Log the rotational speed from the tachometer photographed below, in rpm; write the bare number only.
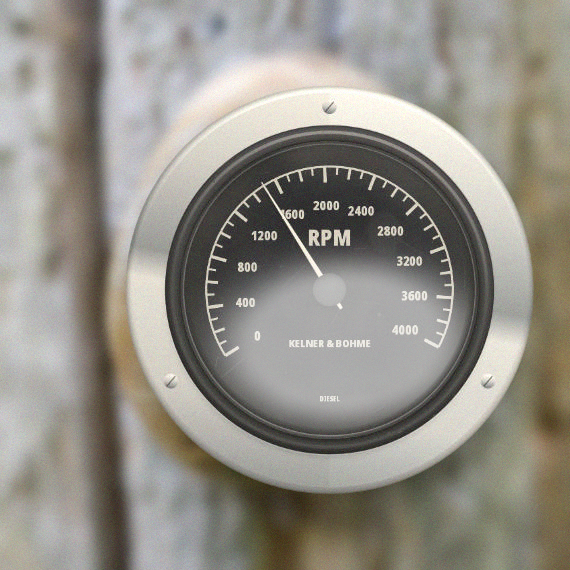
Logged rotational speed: 1500
